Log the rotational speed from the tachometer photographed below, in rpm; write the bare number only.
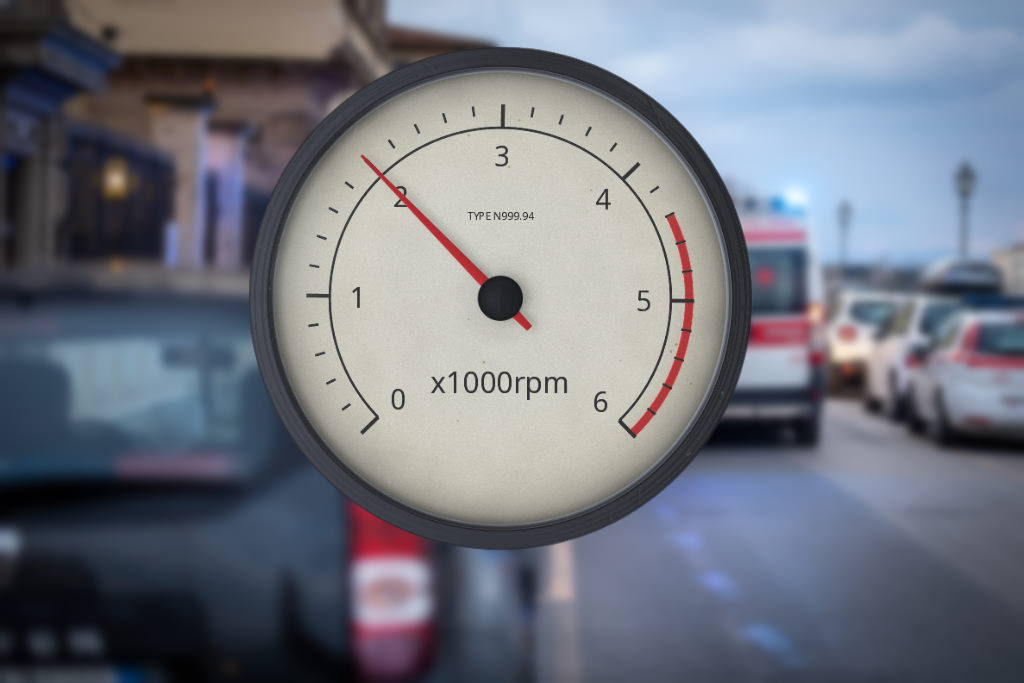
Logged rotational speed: 2000
